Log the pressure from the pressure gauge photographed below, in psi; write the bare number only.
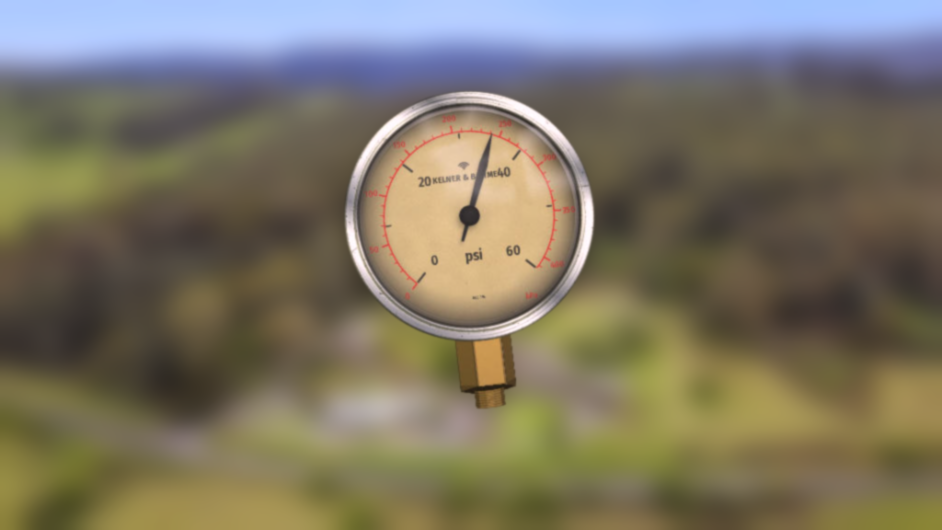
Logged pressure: 35
